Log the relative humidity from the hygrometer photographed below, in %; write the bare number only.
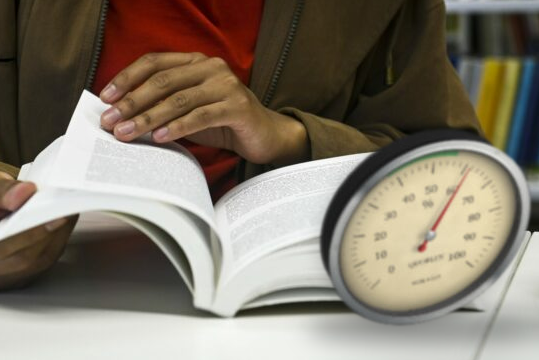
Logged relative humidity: 60
